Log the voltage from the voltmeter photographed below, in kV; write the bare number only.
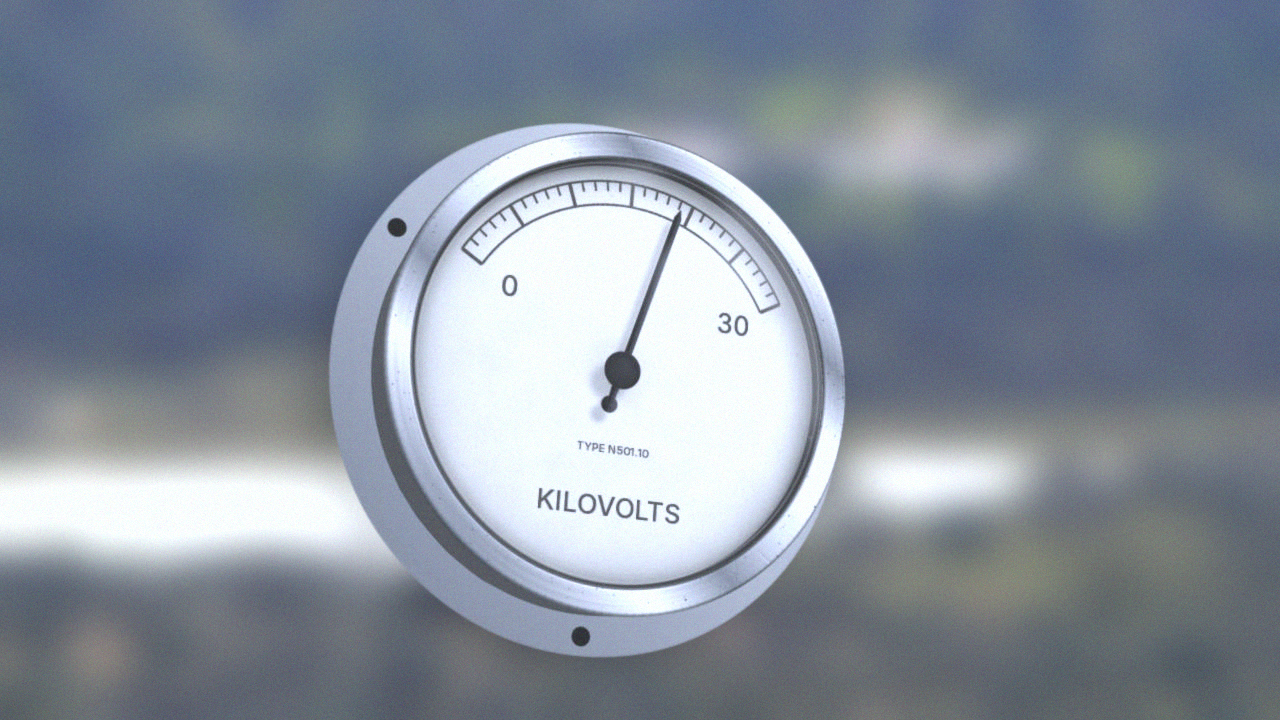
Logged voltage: 19
